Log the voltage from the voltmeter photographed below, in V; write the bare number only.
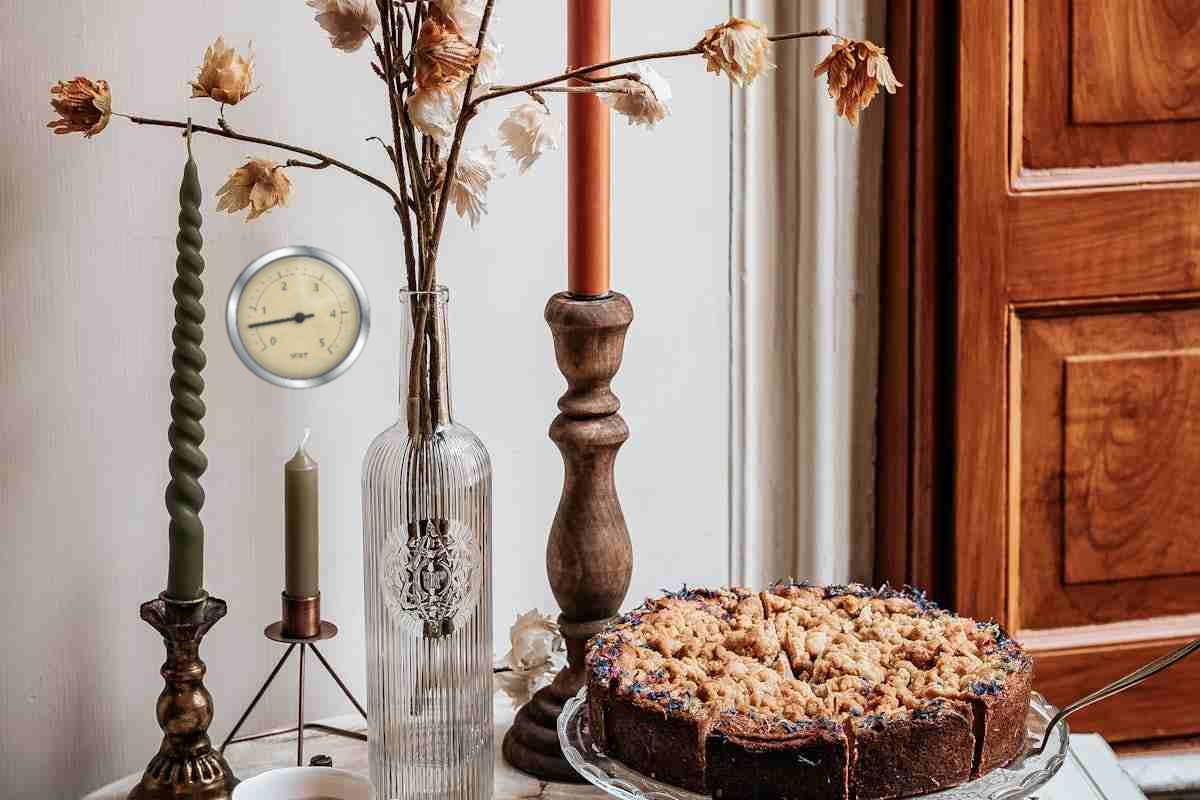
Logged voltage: 0.6
